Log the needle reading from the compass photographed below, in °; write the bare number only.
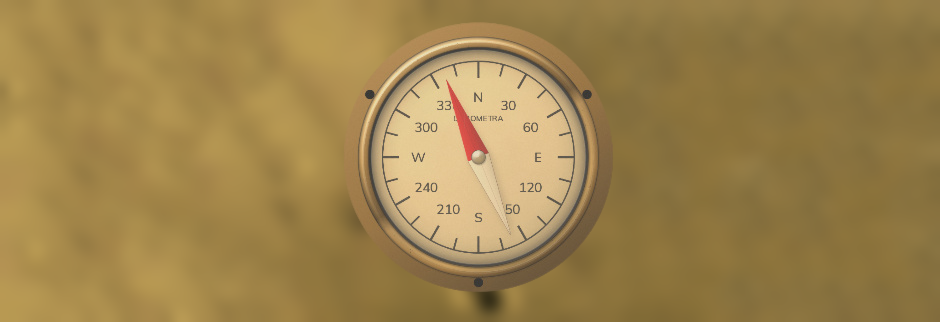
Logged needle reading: 337.5
